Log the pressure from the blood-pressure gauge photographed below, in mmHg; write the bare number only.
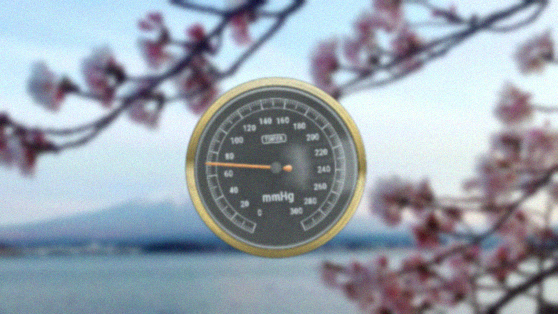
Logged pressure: 70
